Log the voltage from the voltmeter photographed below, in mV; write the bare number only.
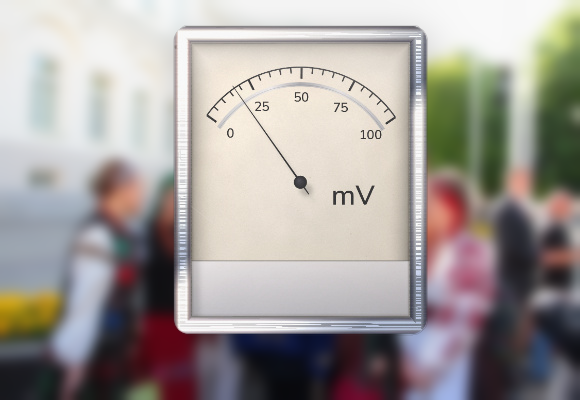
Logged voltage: 17.5
